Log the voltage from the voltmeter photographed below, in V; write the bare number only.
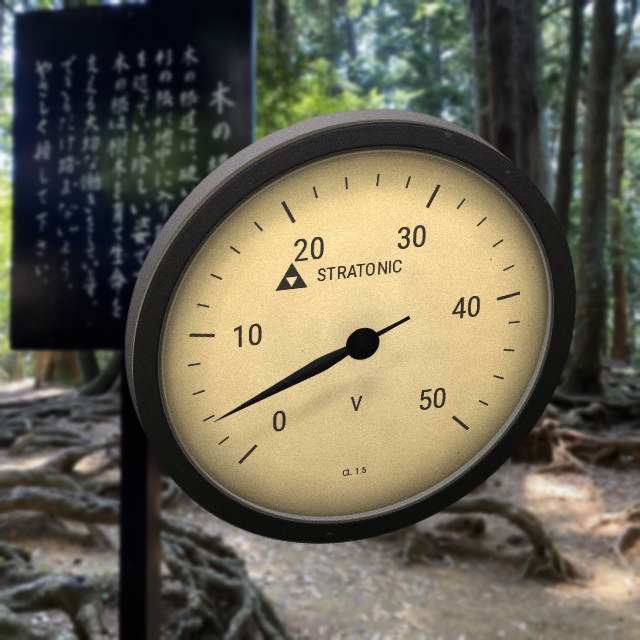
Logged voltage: 4
